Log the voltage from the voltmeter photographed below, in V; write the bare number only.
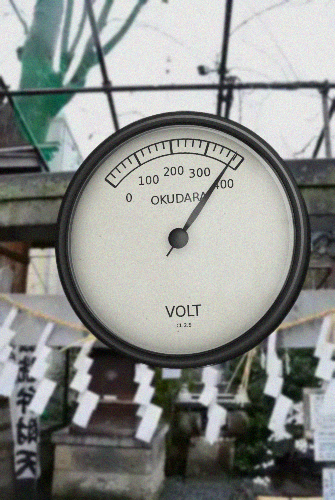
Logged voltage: 380
